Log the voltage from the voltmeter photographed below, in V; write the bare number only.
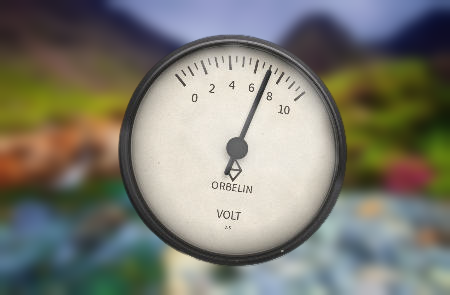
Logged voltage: 7
